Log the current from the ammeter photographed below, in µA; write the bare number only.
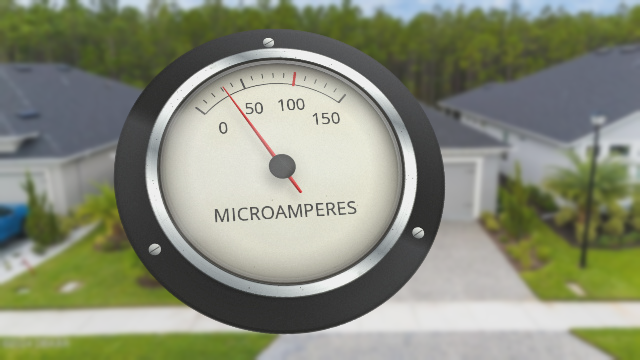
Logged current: 30
